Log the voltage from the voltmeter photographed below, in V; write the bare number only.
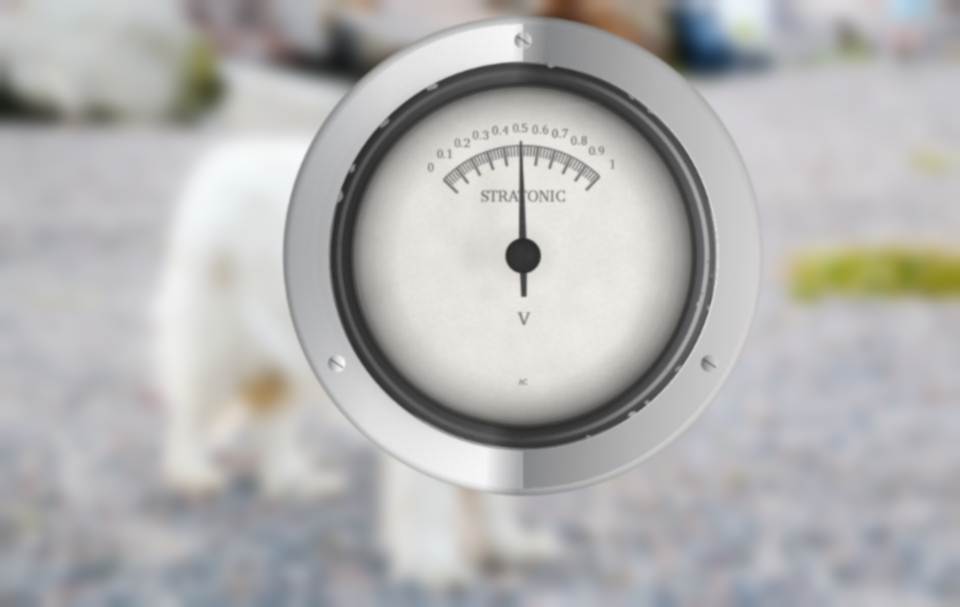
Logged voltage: 0.5
